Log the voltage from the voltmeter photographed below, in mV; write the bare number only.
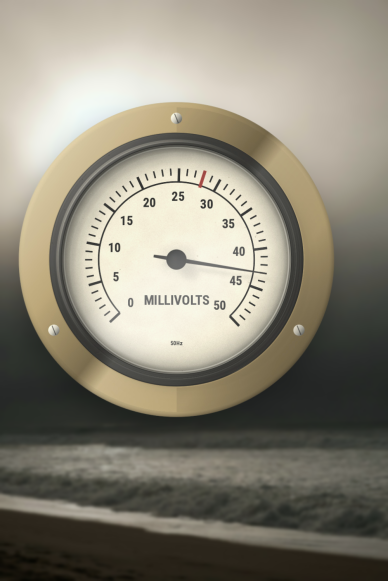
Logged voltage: 43
